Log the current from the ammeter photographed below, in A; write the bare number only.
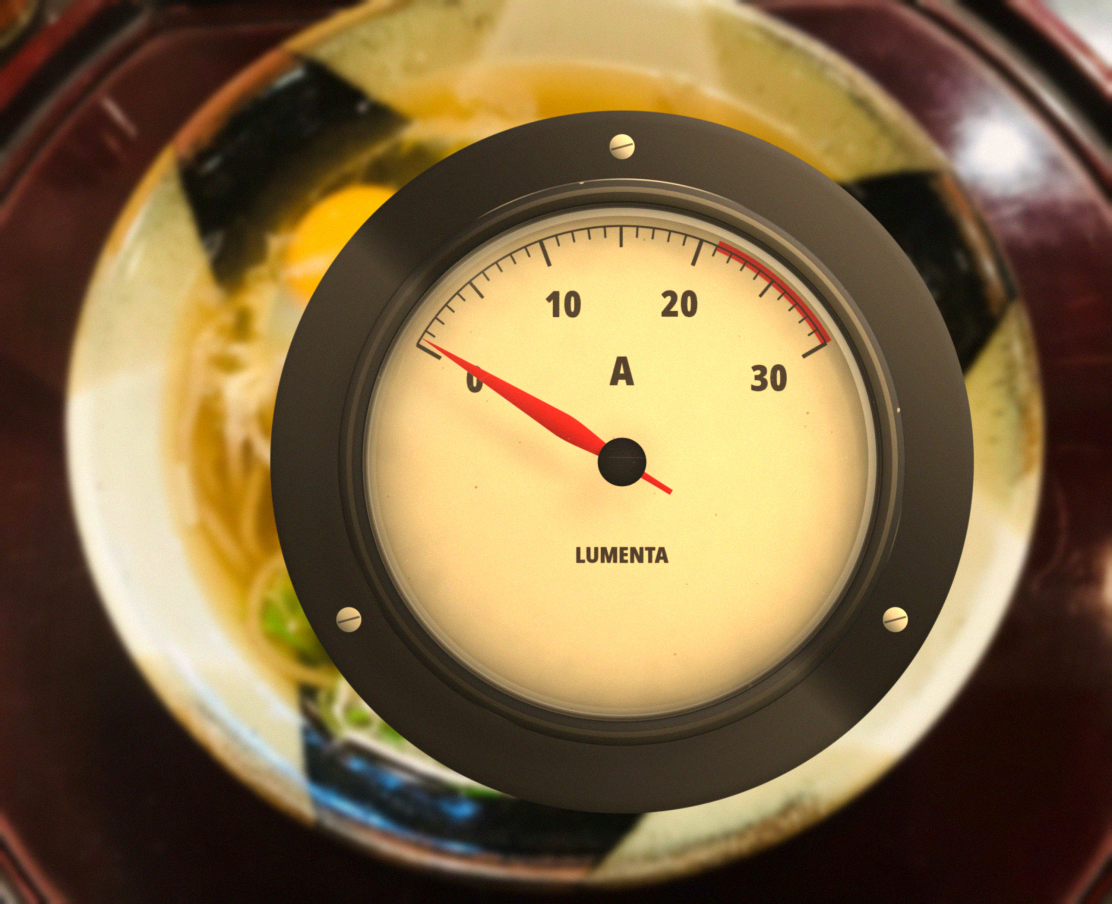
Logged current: 0.5
